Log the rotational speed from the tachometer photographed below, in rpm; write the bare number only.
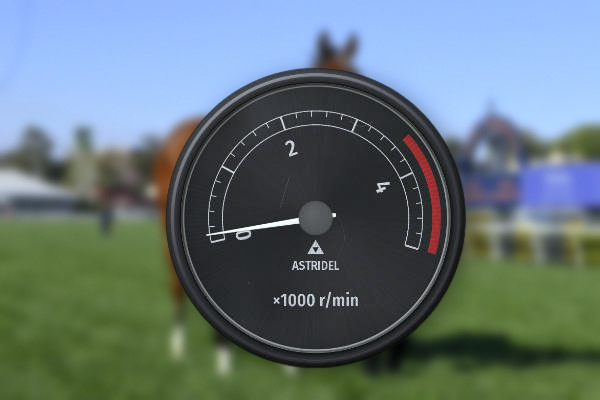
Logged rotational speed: 100
